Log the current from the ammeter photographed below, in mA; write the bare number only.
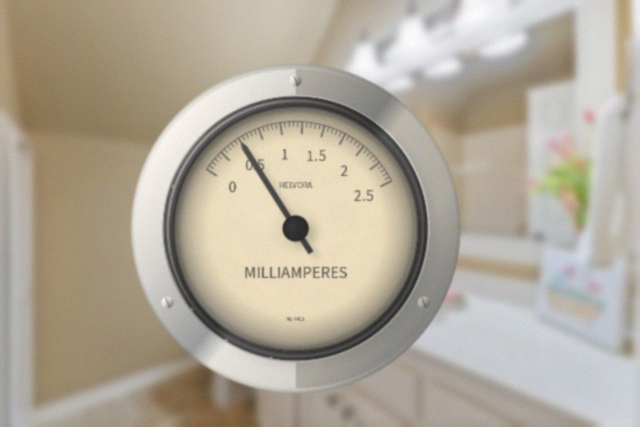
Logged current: 0.5
